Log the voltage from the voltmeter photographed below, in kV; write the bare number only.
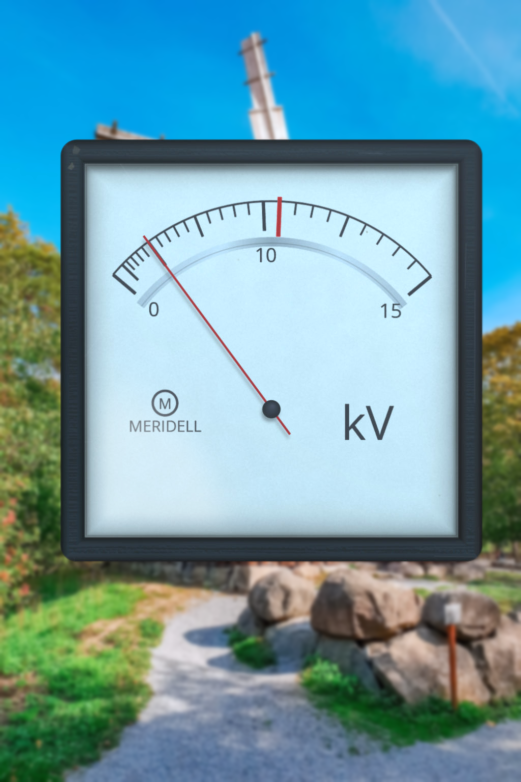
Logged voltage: 5
